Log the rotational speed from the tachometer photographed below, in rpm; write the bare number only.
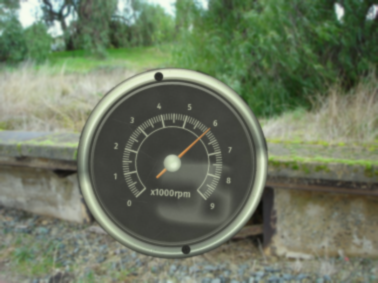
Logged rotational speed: 6000
